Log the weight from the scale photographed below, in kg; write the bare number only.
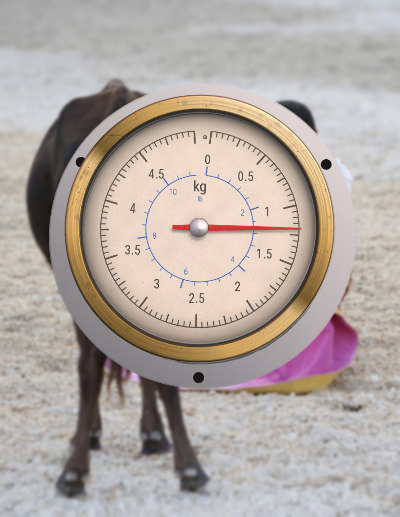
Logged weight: 1.2
